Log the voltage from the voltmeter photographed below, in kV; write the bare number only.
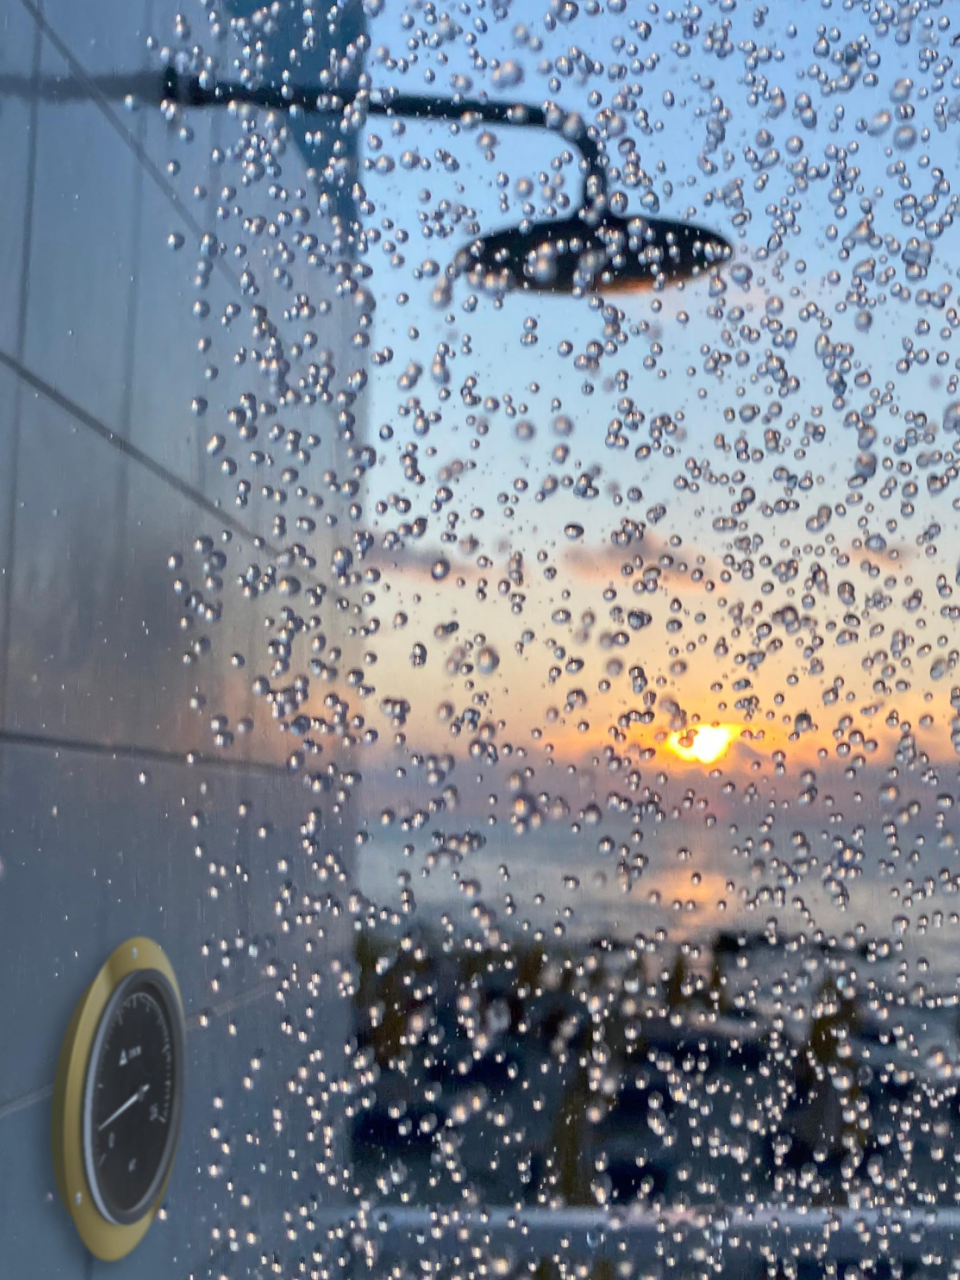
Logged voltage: 2.5
